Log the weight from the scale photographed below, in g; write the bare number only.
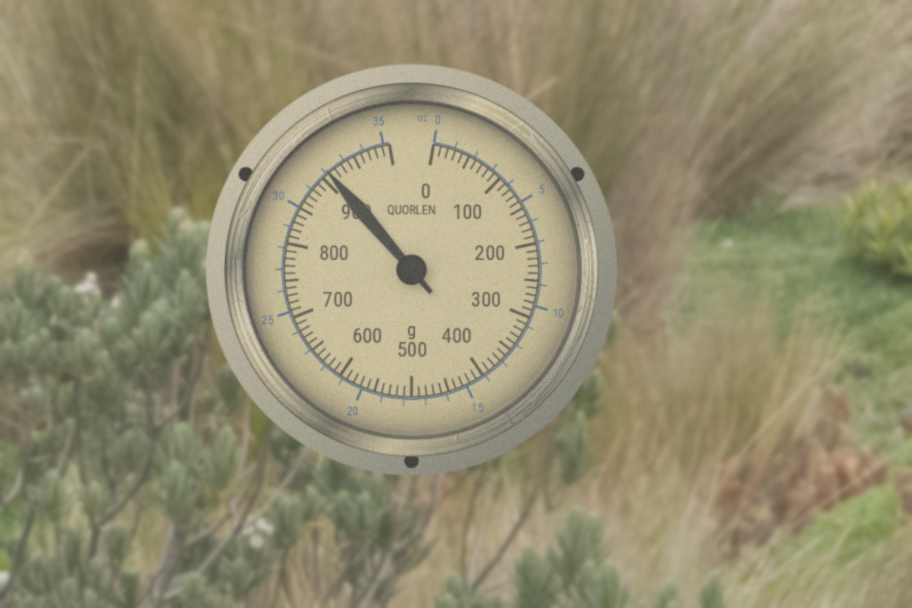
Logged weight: 910
